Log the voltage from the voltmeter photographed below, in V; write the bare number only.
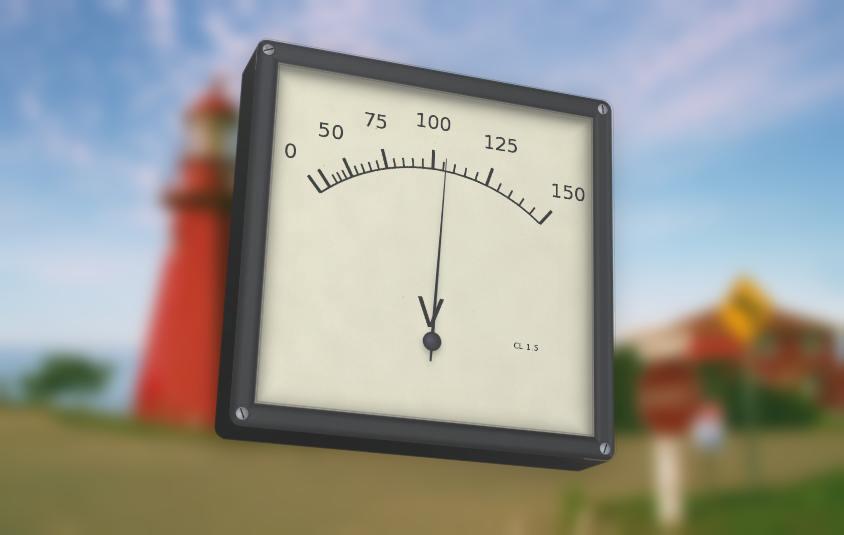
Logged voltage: 105
